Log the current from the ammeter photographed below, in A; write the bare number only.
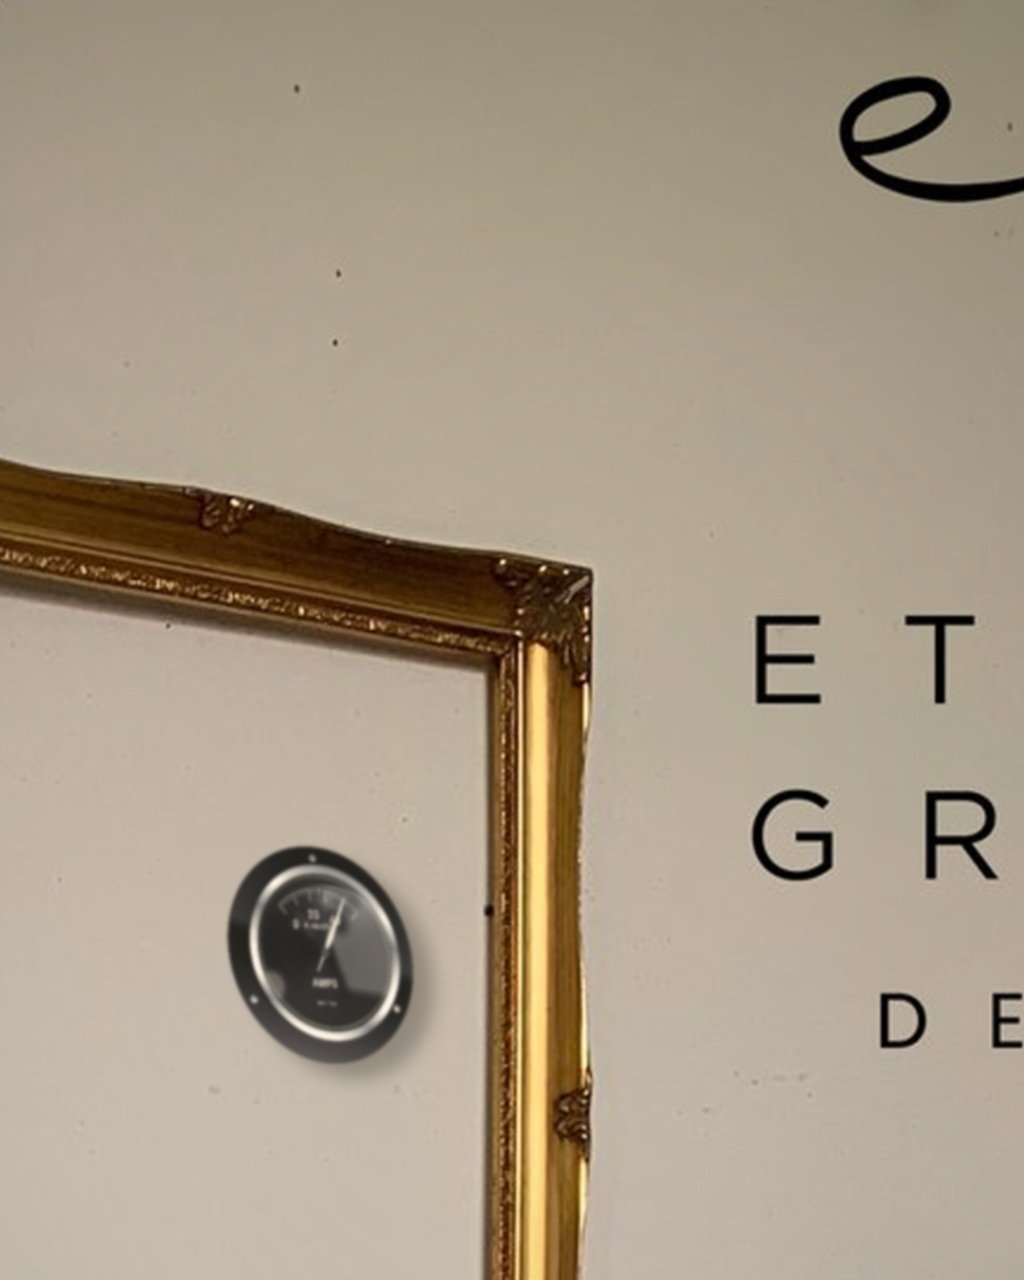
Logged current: 40
